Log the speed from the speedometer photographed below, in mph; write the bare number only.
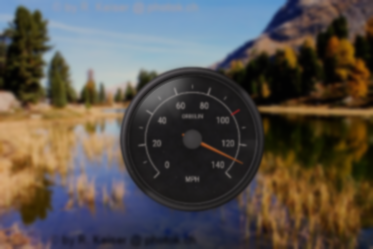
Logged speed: 130
